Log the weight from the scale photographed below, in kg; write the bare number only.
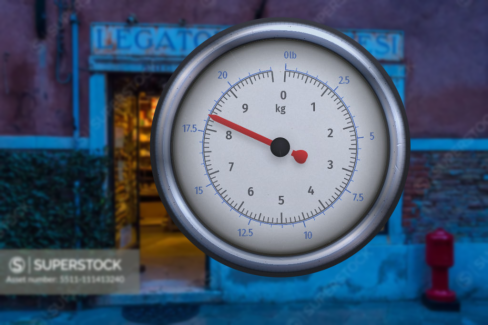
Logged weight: 8.3
